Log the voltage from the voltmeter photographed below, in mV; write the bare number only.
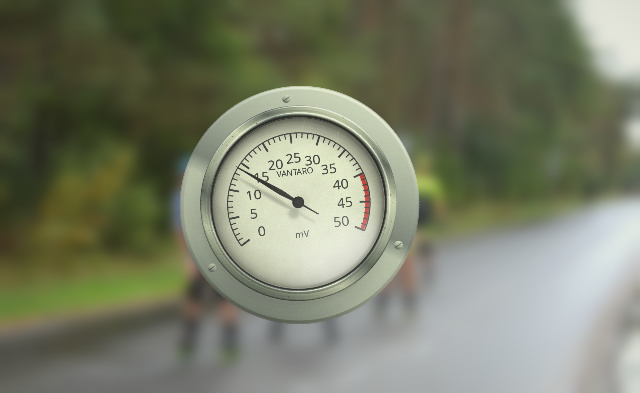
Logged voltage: 14
